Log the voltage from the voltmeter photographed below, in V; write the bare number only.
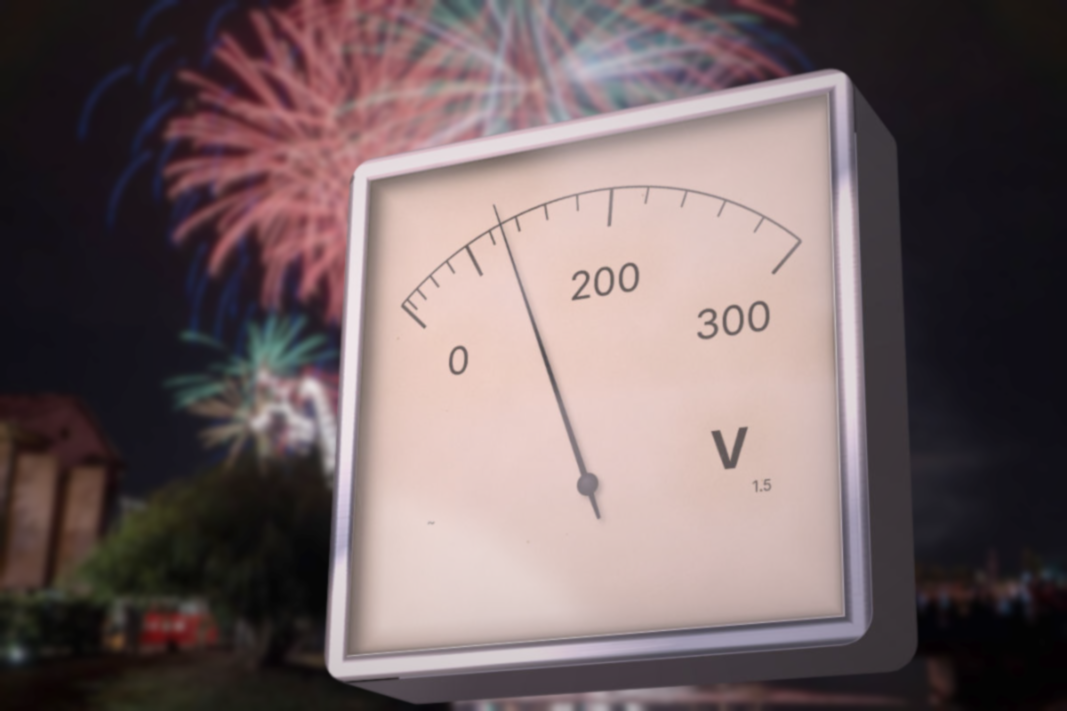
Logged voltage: 130
